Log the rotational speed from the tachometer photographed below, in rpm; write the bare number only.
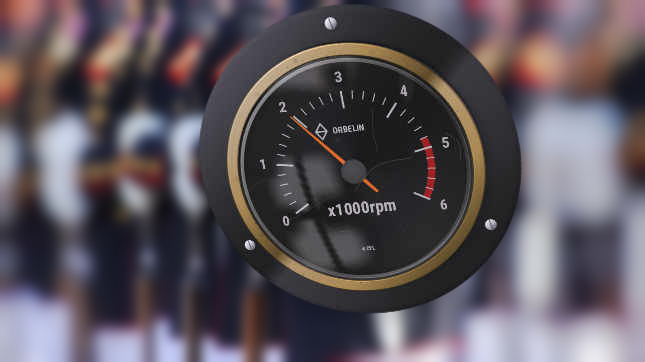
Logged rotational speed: 2000
